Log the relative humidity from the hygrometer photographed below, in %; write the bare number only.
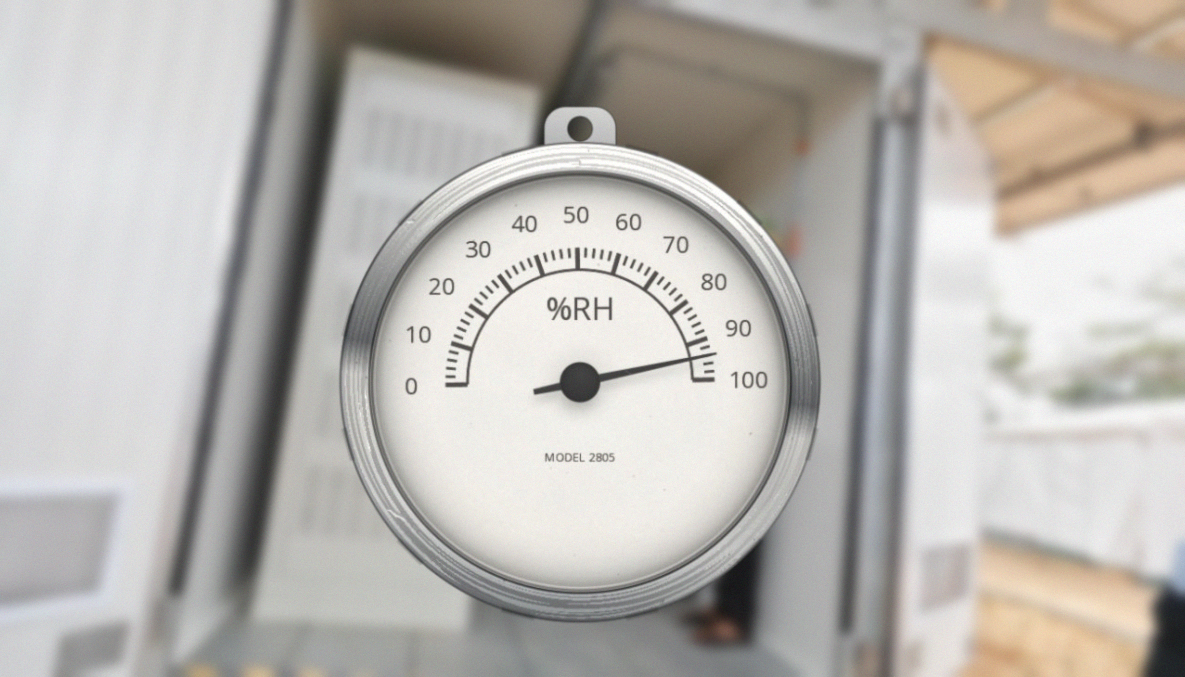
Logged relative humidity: 94
